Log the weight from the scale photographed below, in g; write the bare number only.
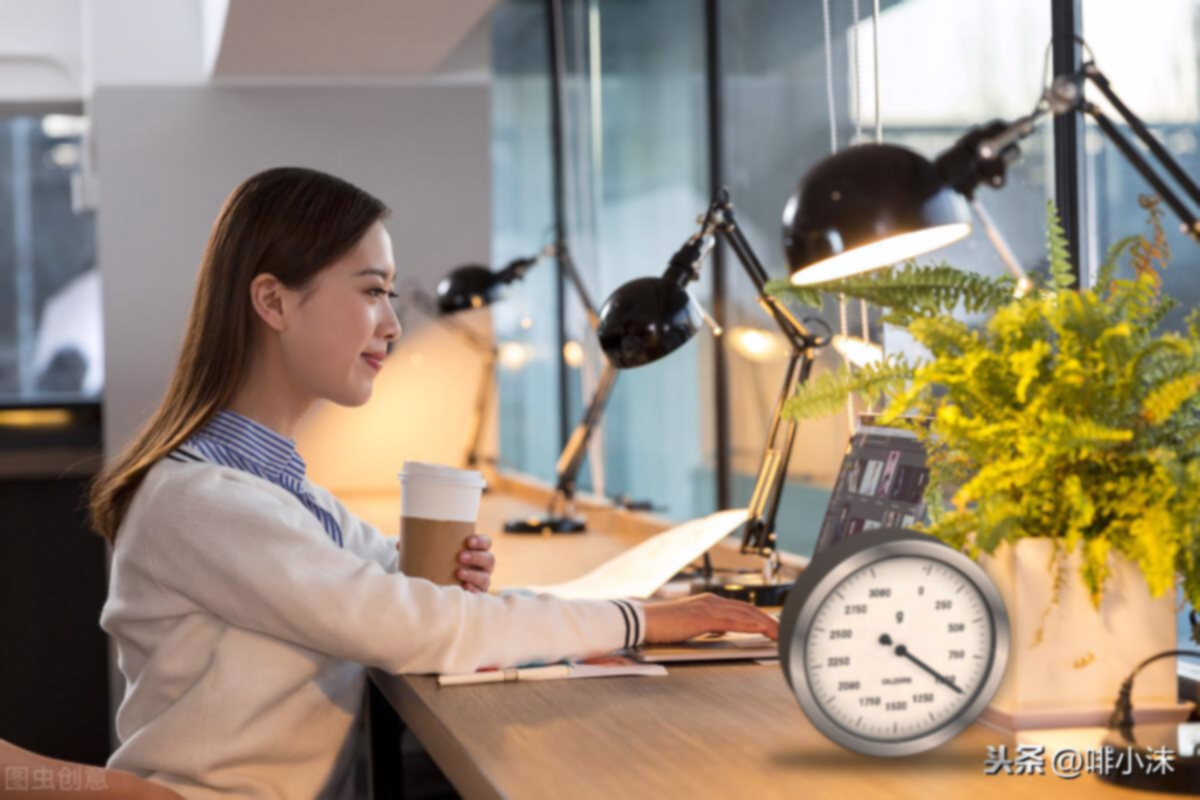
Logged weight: 1000
